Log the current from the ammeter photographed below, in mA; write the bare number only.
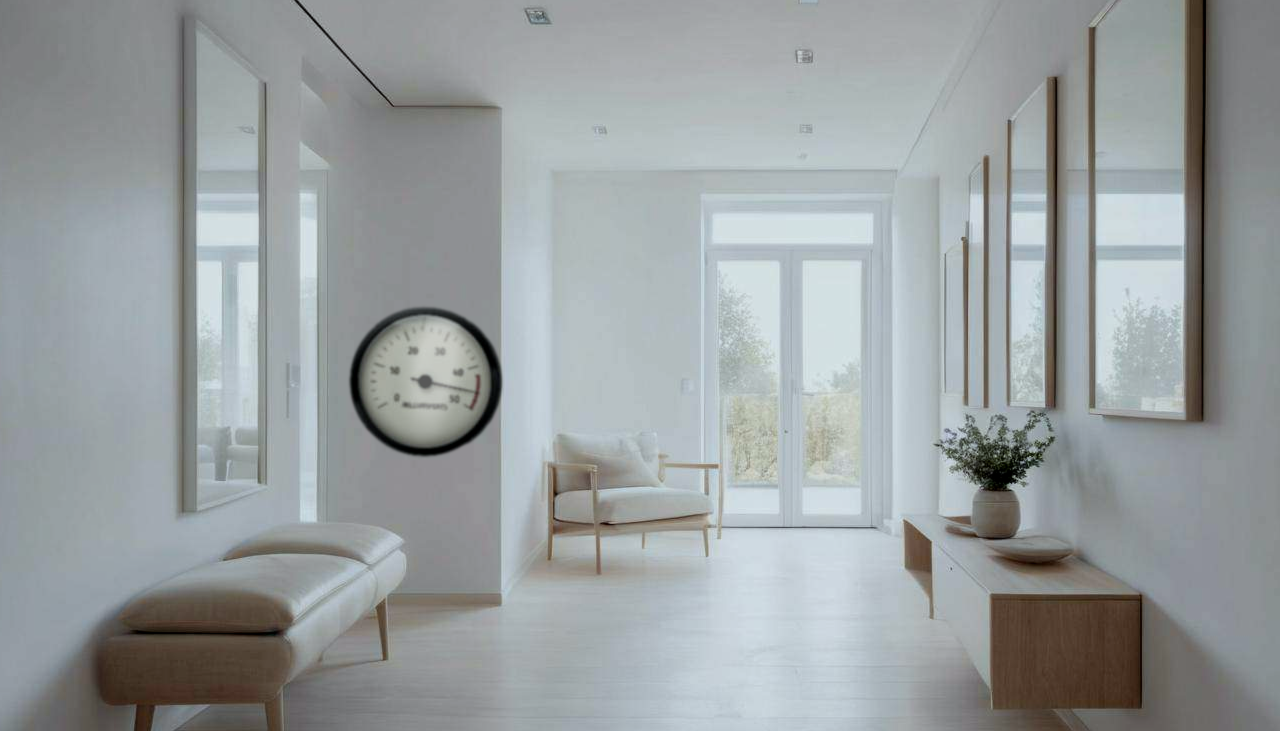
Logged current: 46
